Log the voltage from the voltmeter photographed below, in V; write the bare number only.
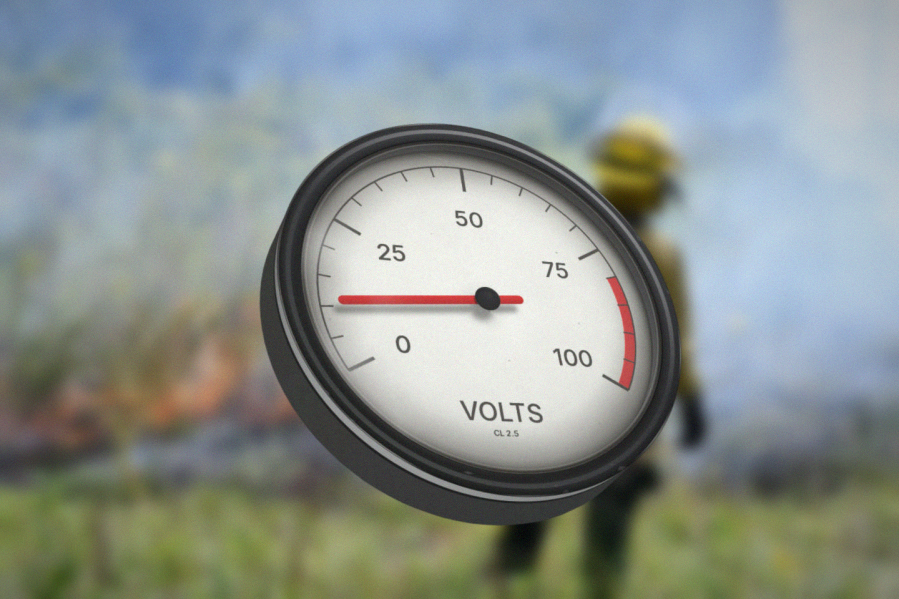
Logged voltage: 10
